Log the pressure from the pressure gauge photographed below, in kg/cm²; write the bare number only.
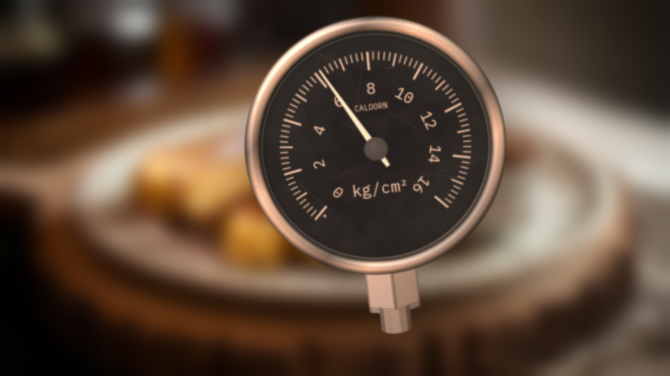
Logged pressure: 6.2
